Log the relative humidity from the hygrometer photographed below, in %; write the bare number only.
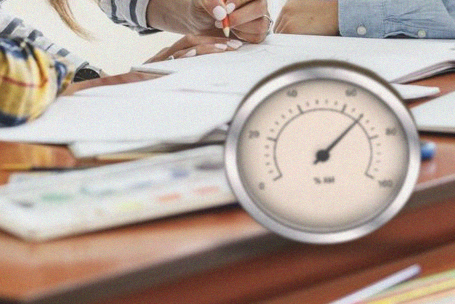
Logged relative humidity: 68
